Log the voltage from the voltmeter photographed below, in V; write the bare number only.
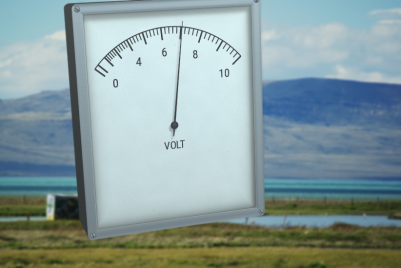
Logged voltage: 7
